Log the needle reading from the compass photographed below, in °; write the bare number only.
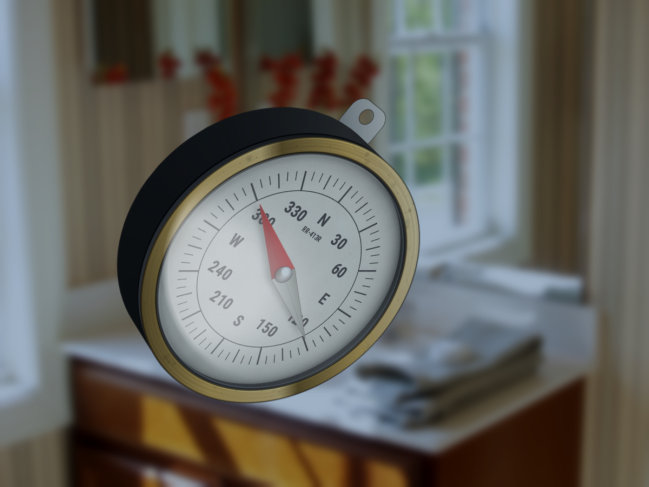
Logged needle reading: 300
